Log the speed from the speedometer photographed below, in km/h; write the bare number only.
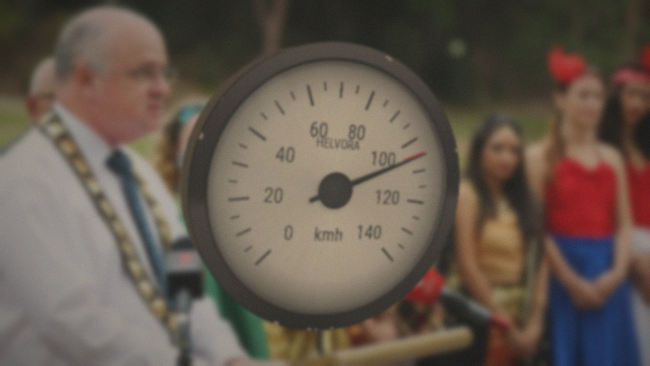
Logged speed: 105
